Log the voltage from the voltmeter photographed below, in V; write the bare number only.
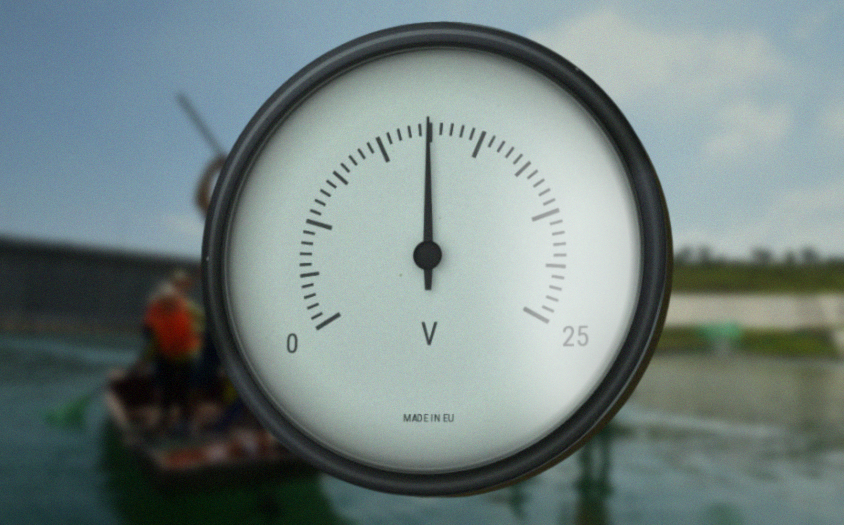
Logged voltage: 12.5
